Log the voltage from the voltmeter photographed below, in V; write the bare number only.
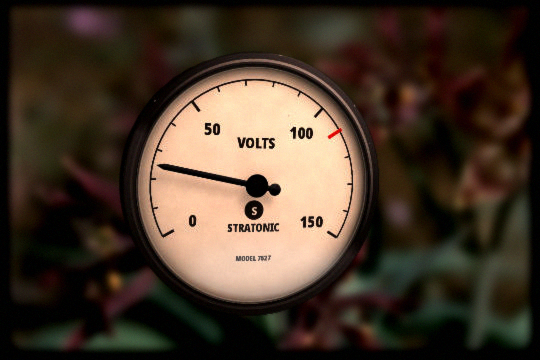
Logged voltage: 25
